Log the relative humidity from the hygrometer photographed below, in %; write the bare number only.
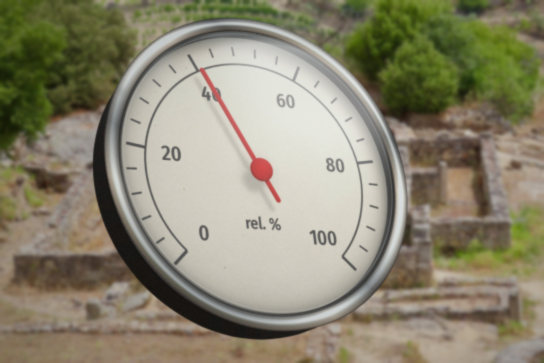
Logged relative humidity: 40
